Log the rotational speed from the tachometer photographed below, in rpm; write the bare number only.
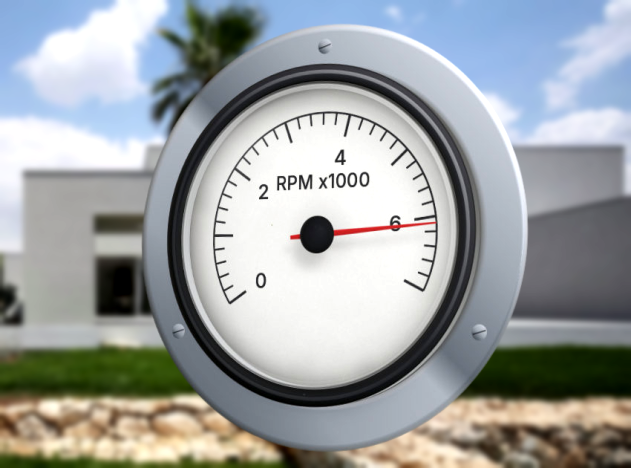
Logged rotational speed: 6100
